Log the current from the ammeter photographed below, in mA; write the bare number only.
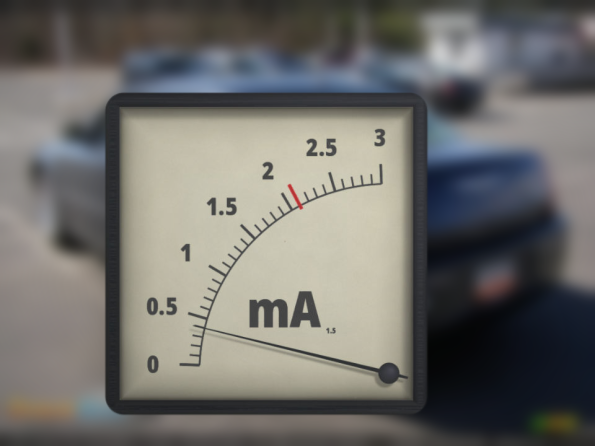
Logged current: 0.4
